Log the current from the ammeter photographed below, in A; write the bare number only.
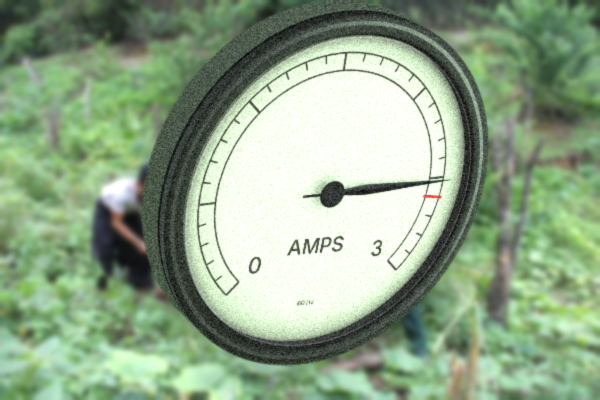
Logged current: 2.5
